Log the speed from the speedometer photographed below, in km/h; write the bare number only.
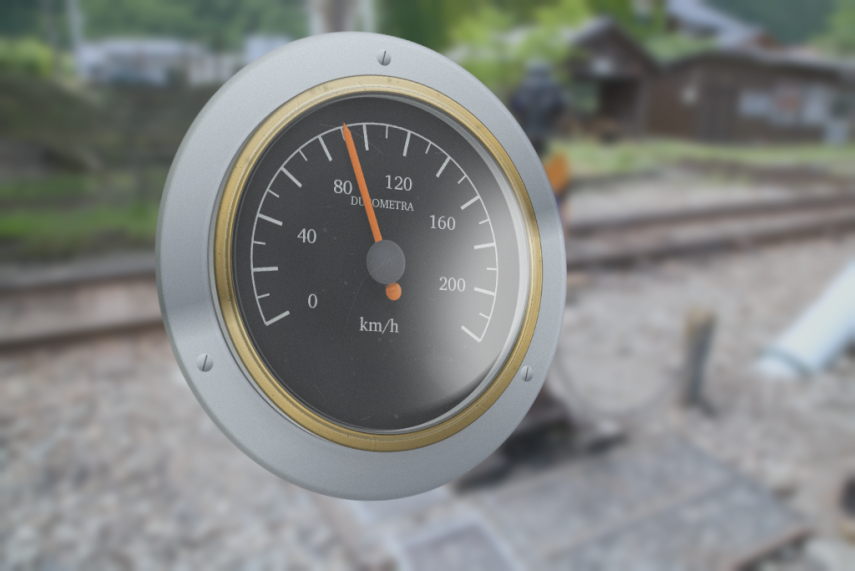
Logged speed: 90
